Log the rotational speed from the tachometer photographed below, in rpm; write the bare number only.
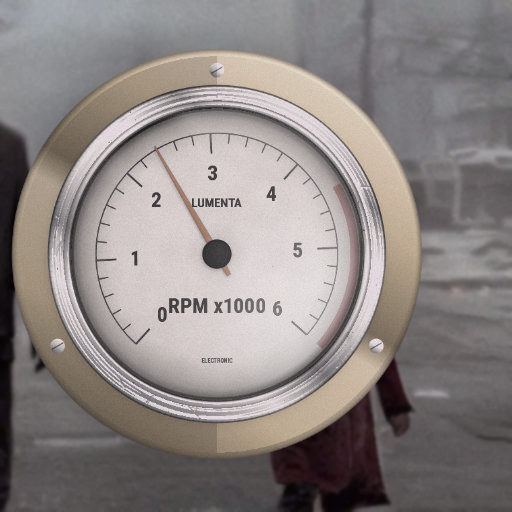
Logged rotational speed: 2400
